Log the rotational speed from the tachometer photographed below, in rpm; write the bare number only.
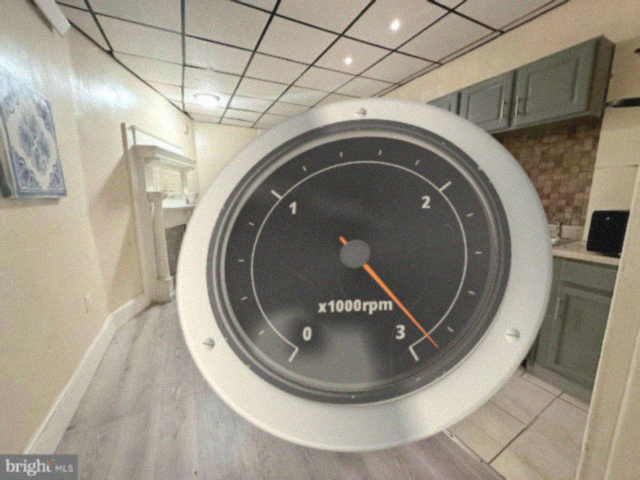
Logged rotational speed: 2900
